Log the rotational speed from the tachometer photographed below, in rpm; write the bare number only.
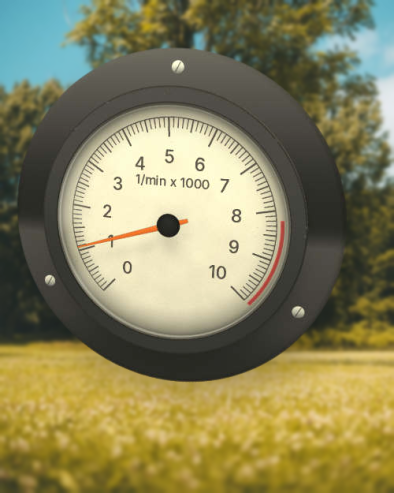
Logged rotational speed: 1100
